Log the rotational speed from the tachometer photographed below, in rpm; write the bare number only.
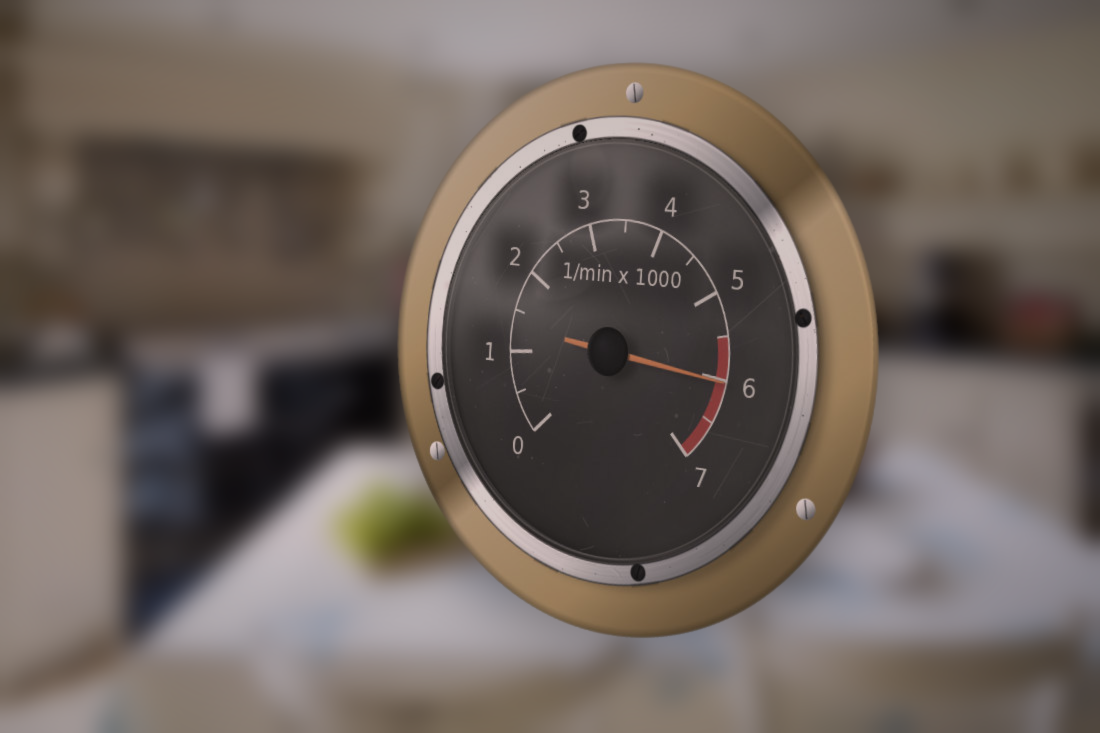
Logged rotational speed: 6000
